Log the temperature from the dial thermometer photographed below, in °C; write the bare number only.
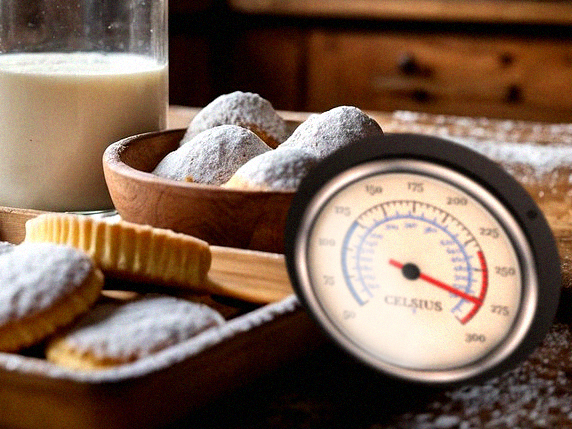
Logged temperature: 275
